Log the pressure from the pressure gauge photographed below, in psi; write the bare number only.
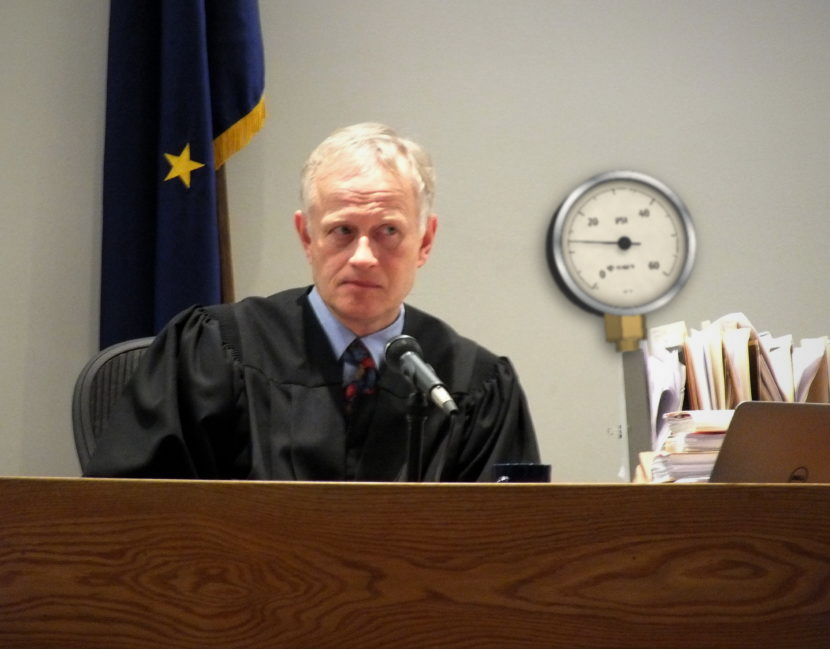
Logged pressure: 12.5
